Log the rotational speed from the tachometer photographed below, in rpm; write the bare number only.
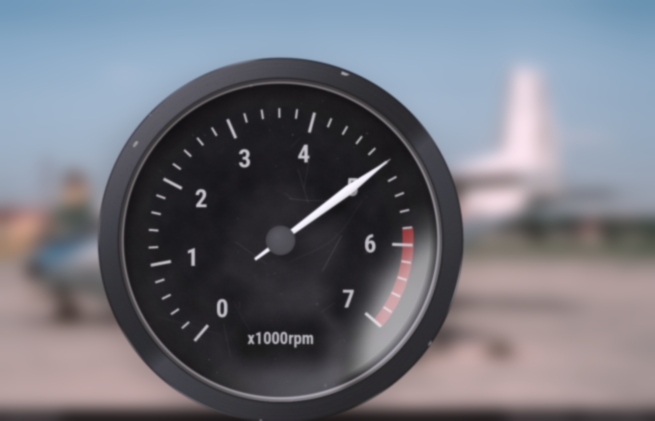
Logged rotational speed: 5000
